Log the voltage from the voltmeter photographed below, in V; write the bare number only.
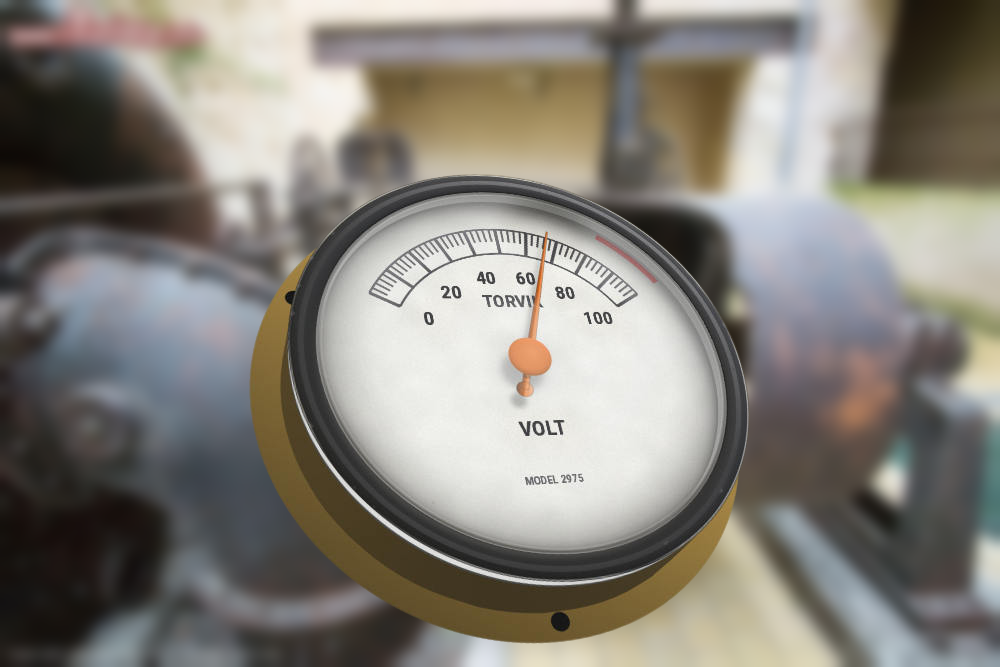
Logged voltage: 66
